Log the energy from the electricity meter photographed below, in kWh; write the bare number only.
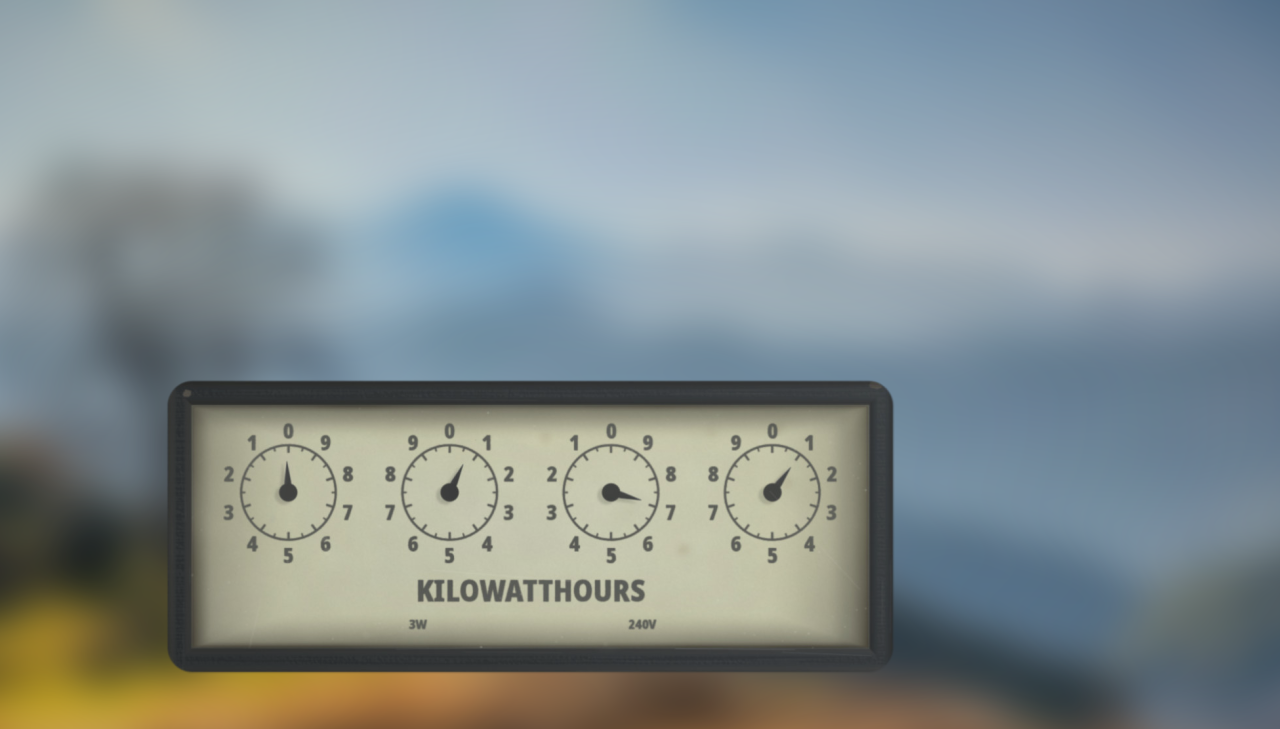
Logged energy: 71
